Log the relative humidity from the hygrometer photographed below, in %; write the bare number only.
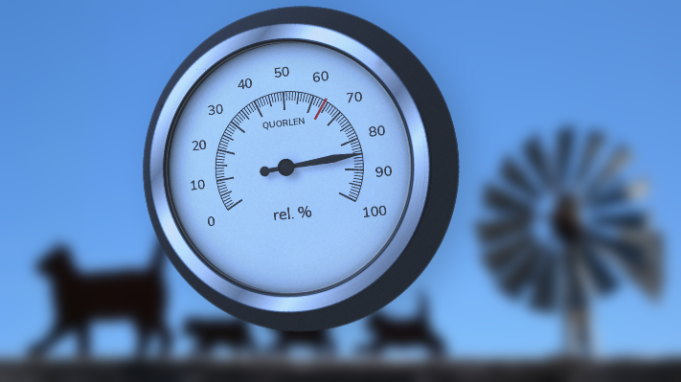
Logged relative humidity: 85
